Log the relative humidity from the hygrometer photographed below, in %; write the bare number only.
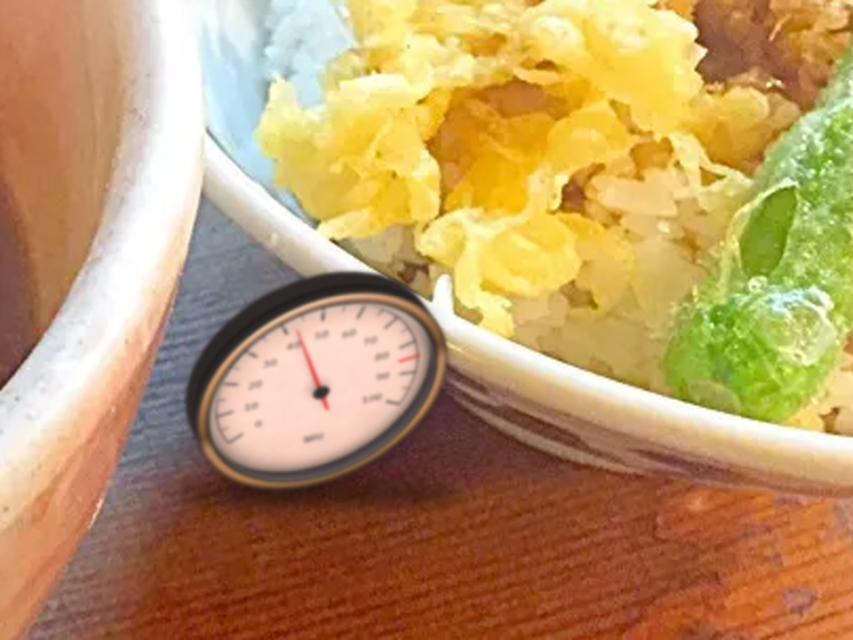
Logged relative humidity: 42.5
